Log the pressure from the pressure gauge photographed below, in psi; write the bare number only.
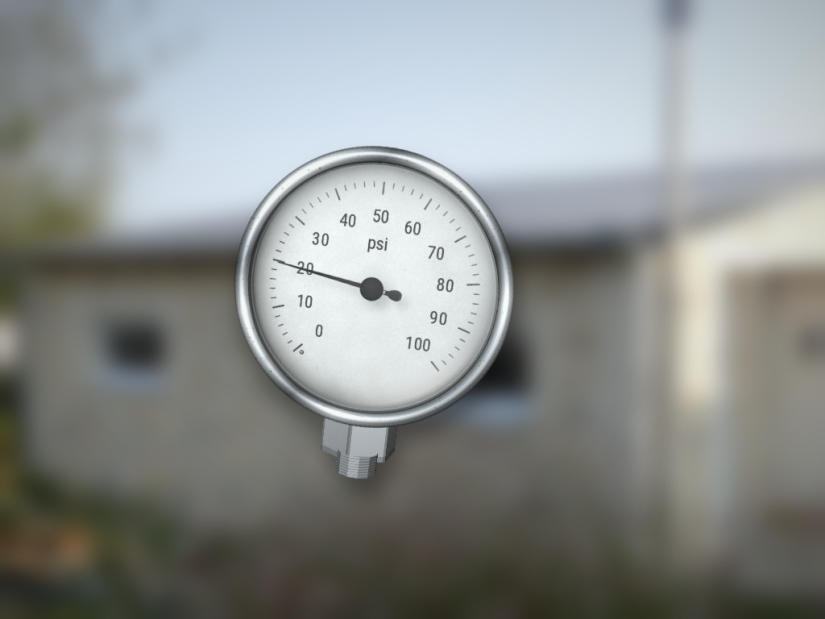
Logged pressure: 20
